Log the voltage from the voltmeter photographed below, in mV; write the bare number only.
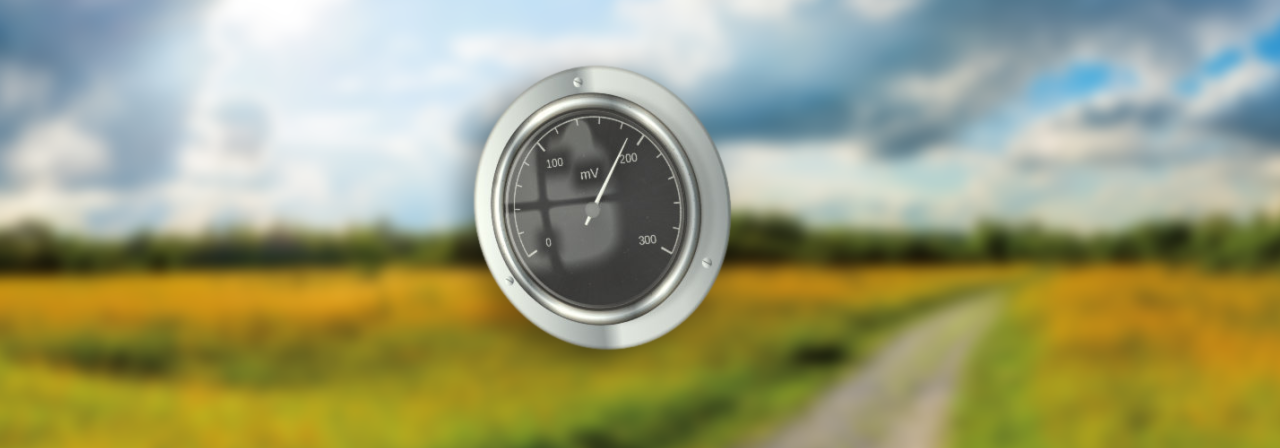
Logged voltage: 190
